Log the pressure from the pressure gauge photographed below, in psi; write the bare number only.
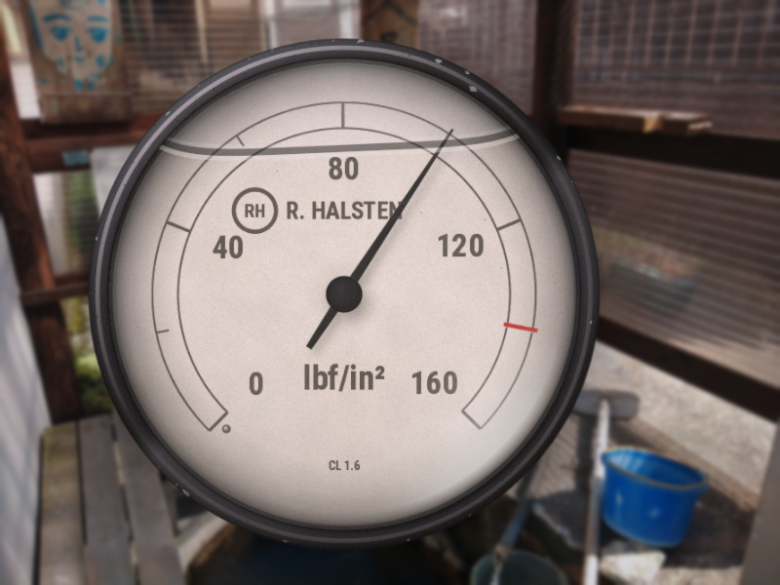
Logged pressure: 100
